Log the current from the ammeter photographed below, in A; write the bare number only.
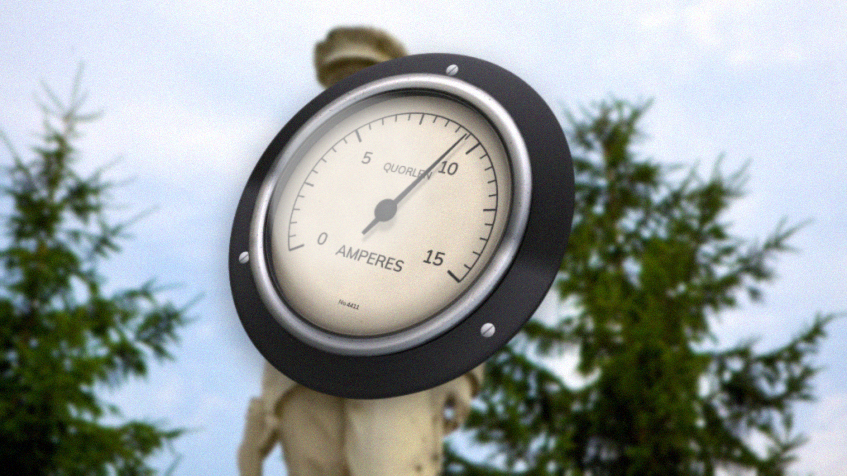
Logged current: 9.5
